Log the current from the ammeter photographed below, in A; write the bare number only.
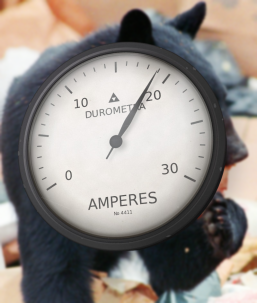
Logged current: 19
